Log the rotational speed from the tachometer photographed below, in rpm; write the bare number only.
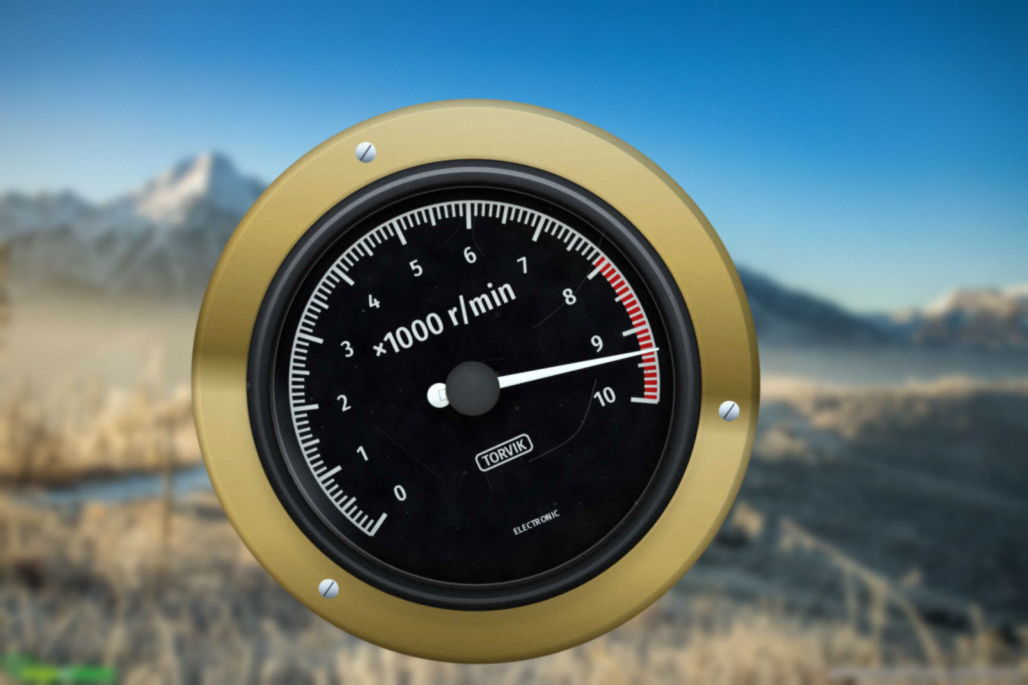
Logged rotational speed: 9300
